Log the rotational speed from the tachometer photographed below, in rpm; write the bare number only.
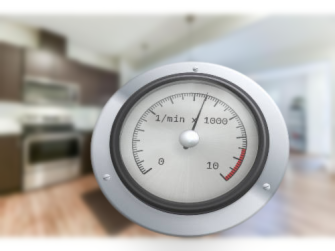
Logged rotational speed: 5500
